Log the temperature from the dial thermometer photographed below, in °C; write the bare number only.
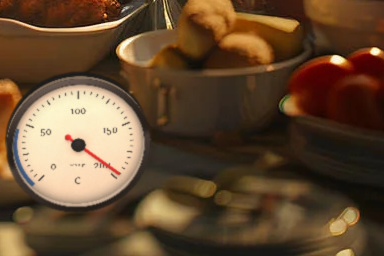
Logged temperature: 195
